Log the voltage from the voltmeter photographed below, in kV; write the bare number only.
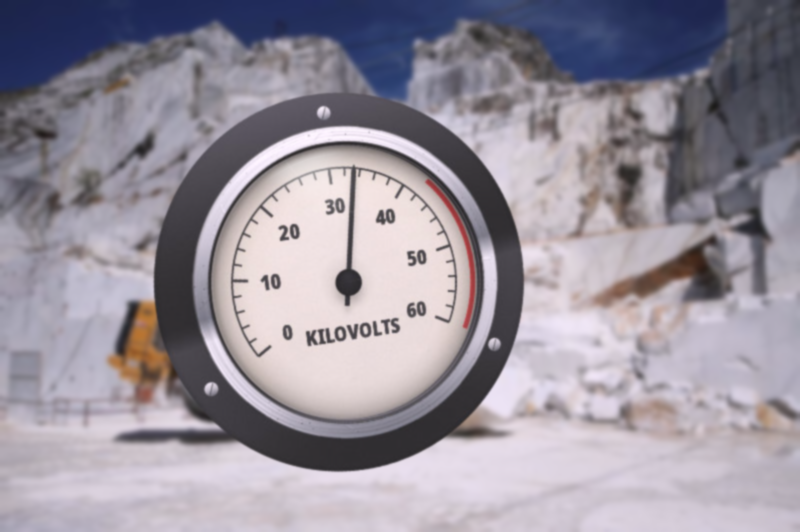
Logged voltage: 33
